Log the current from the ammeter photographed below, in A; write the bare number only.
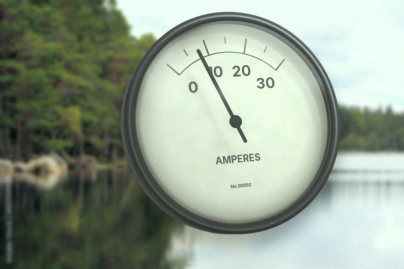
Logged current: 7.5
